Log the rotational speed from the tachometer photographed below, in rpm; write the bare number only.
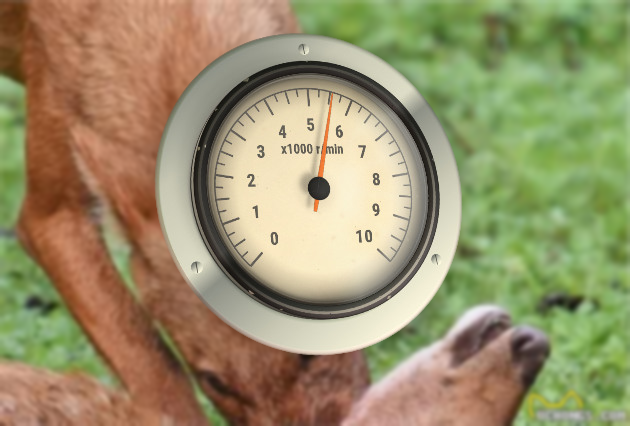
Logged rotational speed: 5500
